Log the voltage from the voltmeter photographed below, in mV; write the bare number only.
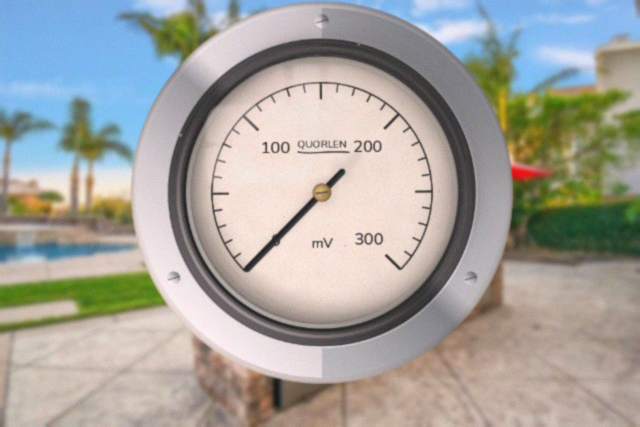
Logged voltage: 0
